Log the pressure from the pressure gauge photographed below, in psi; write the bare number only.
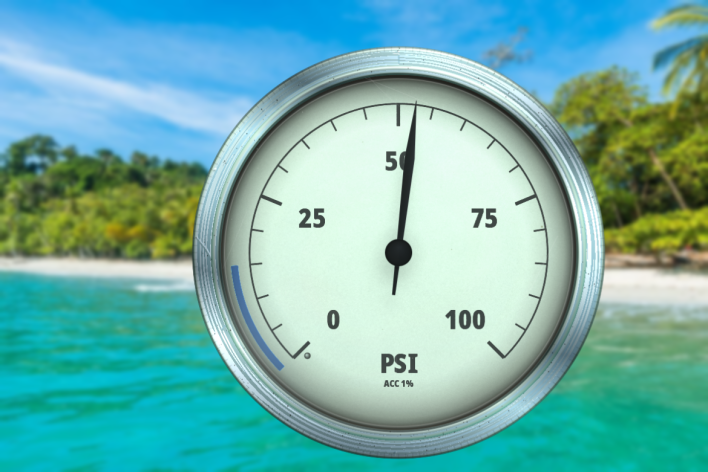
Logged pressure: 52.5
